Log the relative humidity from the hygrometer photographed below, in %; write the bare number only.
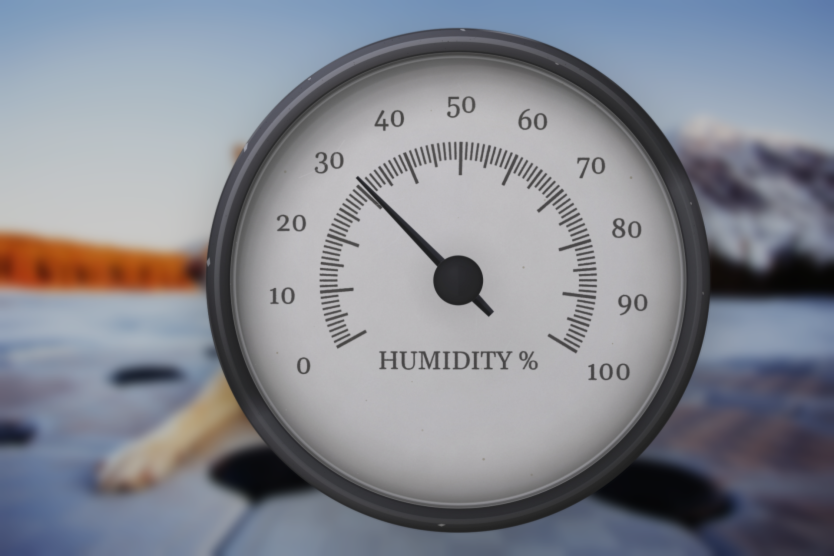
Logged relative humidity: 31
